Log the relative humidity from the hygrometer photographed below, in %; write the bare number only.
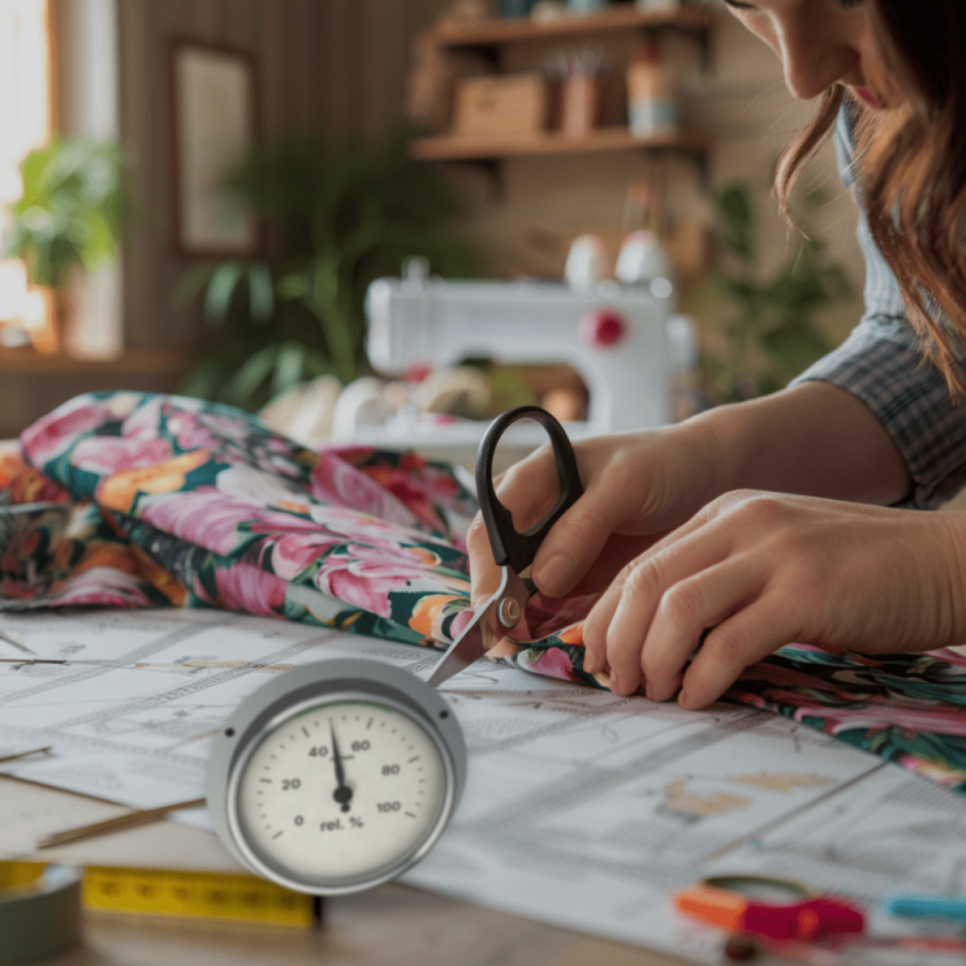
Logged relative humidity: 48
